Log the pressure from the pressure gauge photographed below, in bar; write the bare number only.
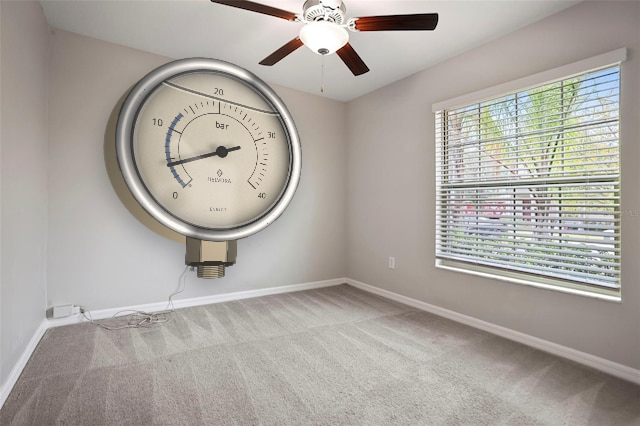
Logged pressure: 4
